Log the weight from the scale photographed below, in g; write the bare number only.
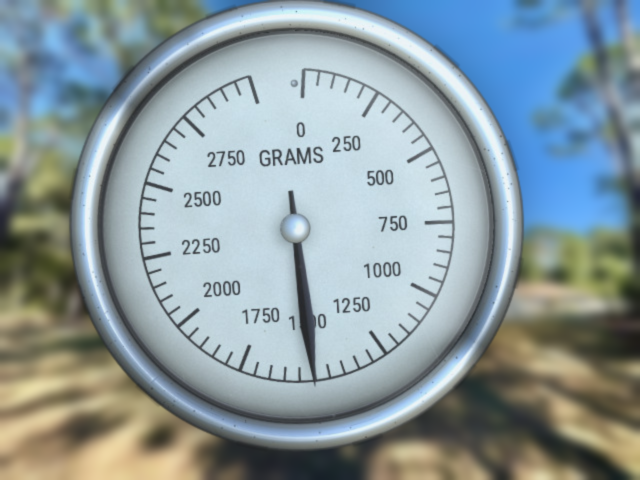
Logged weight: 1500
